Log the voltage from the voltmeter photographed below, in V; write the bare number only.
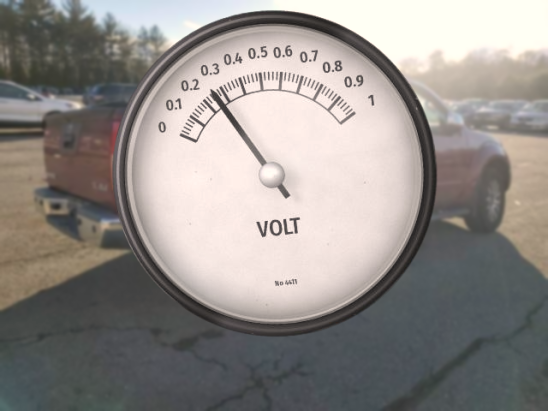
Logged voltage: 0.26
